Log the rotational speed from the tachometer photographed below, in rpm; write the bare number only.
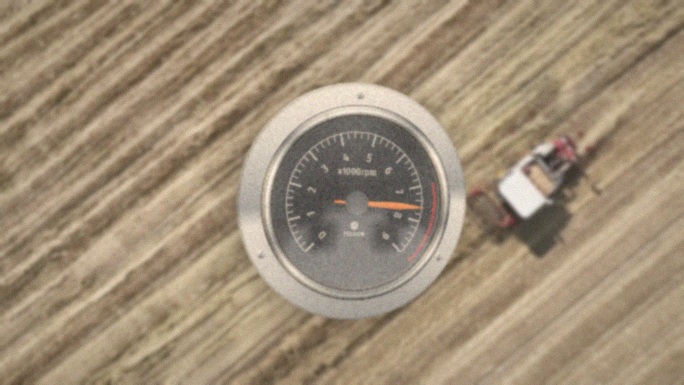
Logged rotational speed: 7600
